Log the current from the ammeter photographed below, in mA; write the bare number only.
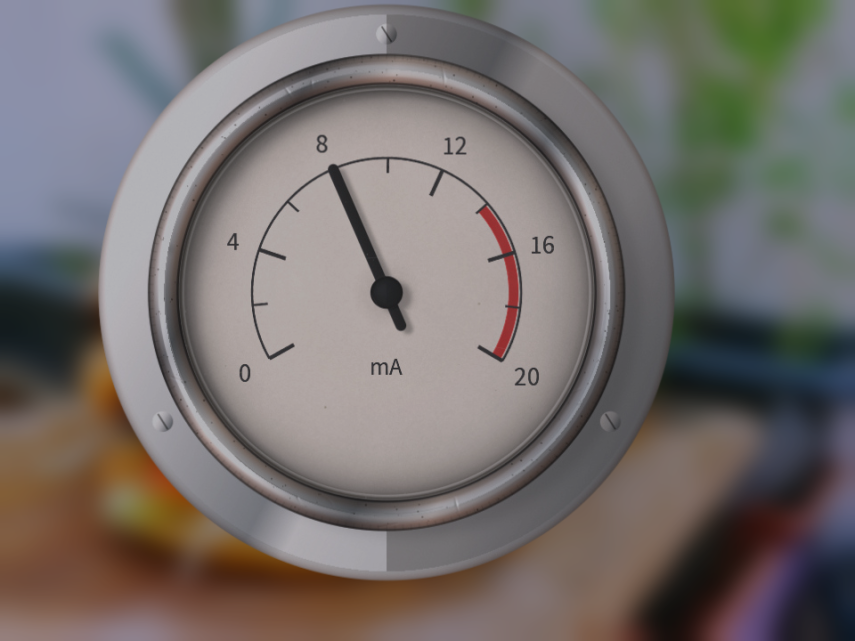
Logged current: 8
